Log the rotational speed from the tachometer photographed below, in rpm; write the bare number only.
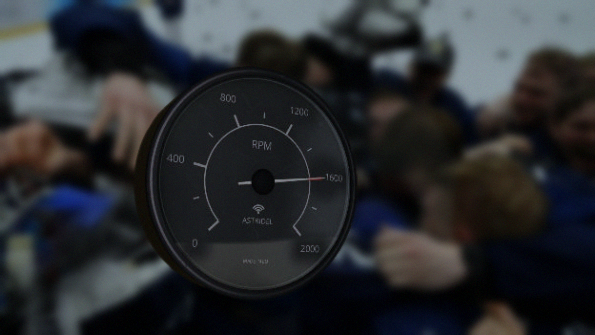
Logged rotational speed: 1600
